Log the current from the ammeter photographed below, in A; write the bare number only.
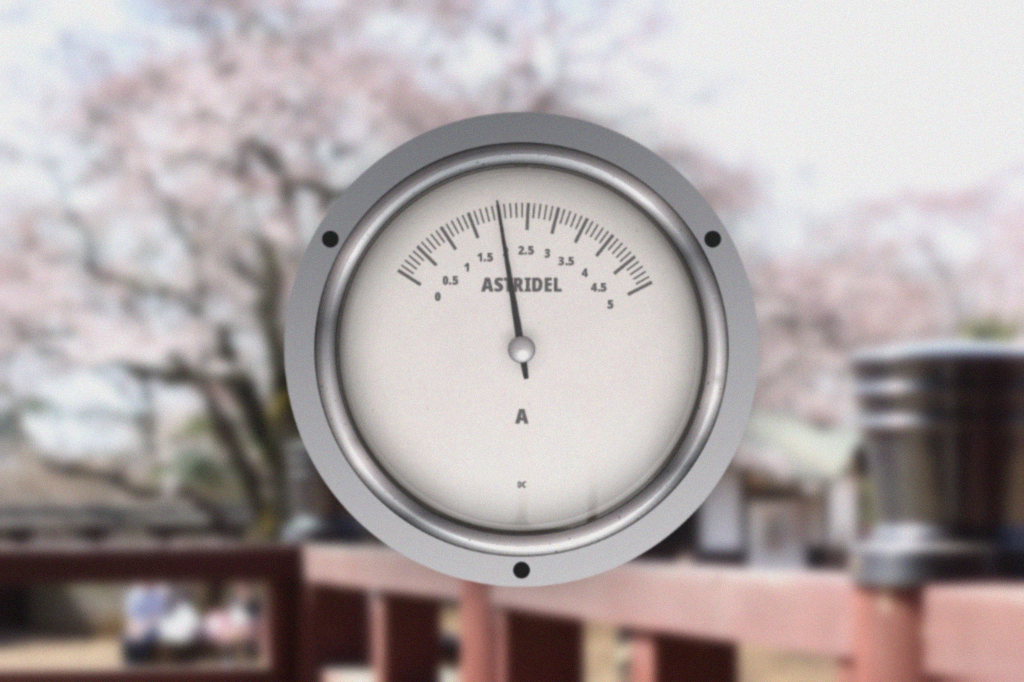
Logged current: 2
